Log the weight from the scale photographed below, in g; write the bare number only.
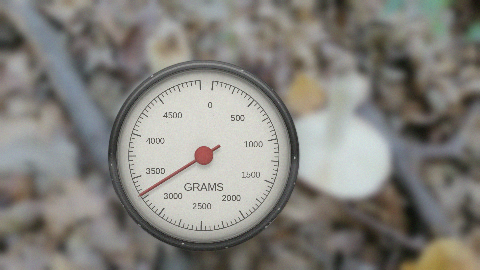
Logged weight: 3300
